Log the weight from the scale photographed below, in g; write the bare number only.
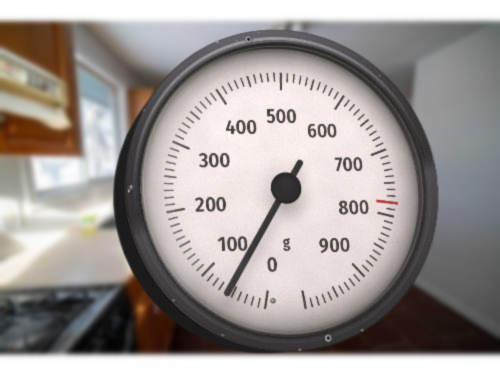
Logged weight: 60
